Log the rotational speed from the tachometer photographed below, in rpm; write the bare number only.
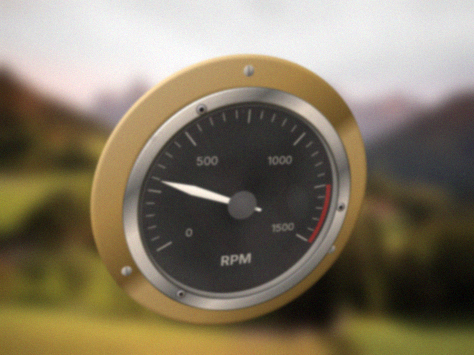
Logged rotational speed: 300
